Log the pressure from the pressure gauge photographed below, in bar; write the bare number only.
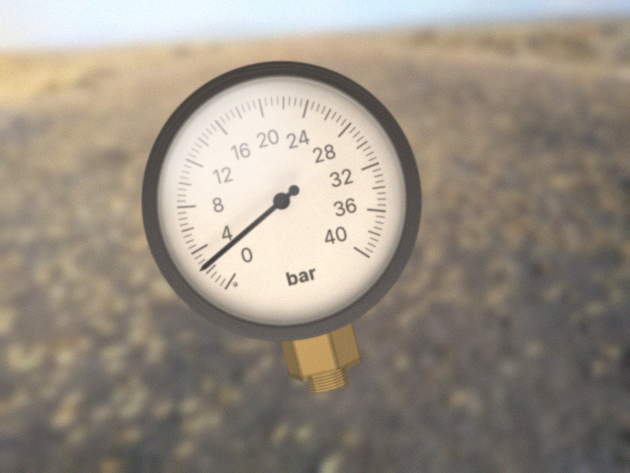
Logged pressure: 2.5
